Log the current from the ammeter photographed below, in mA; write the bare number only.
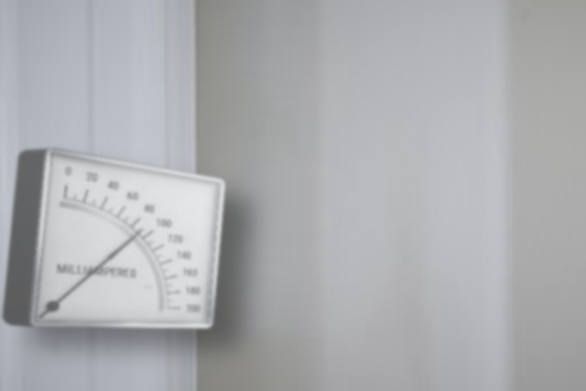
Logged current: 90
